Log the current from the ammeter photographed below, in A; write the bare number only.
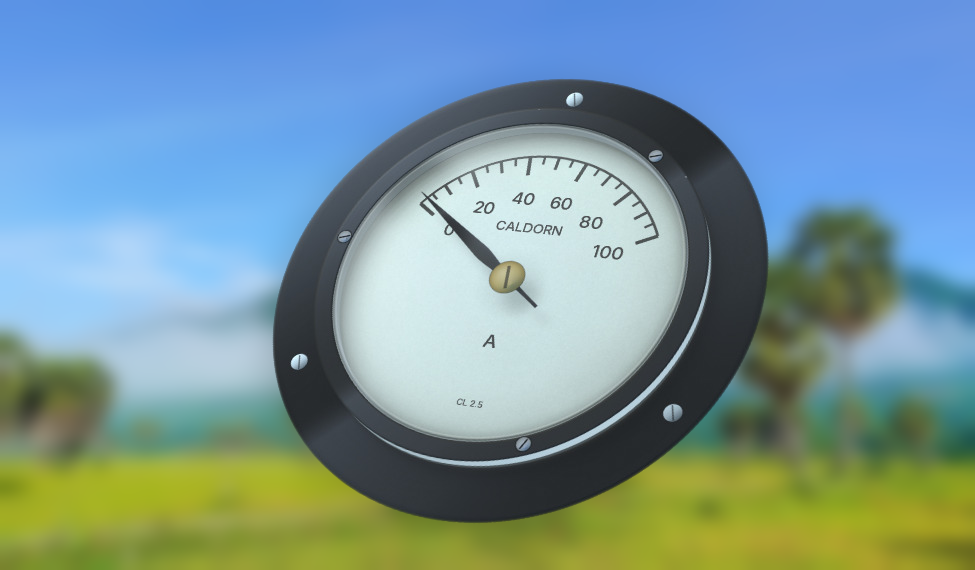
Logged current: 2.5
